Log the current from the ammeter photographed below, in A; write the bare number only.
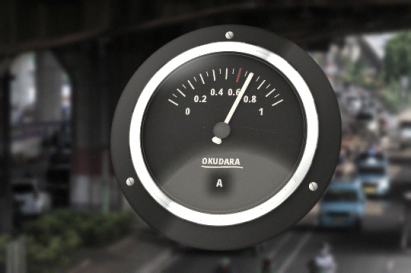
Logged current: 0.7
